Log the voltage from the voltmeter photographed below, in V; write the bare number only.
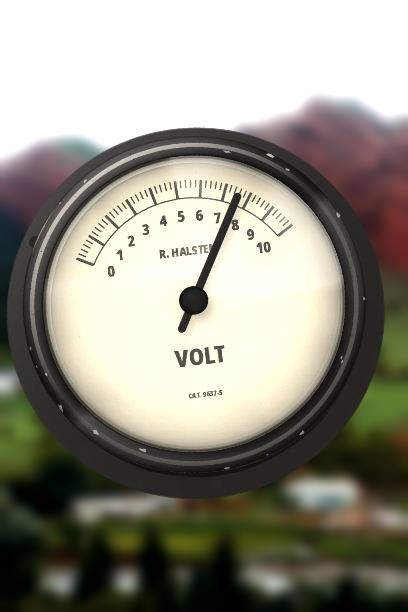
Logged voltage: 7.6
